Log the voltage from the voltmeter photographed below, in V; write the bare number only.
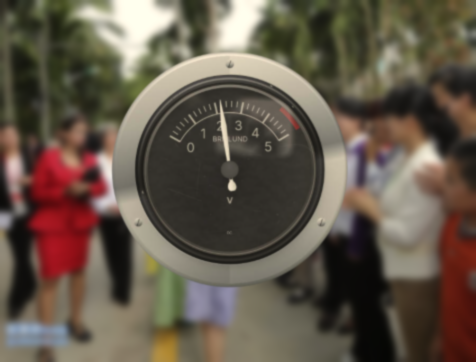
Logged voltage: 2.2
